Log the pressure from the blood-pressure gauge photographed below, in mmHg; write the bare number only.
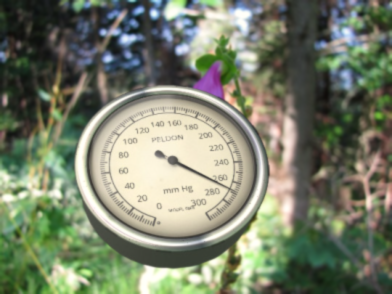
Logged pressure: 270
